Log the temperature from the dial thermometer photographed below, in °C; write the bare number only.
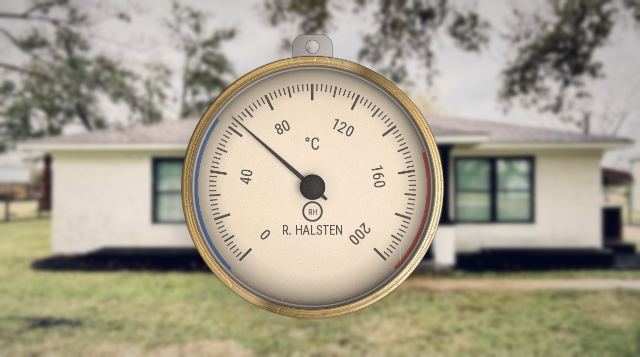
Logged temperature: 64
